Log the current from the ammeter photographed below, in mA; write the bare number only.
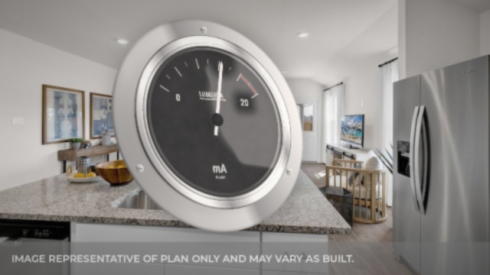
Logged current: 12
